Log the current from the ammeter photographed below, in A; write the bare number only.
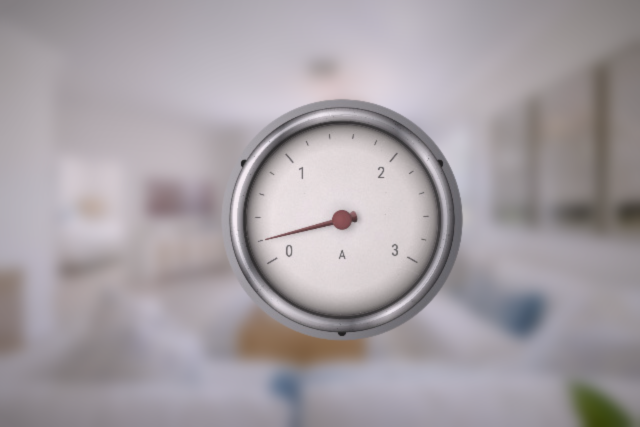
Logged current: 0.2
